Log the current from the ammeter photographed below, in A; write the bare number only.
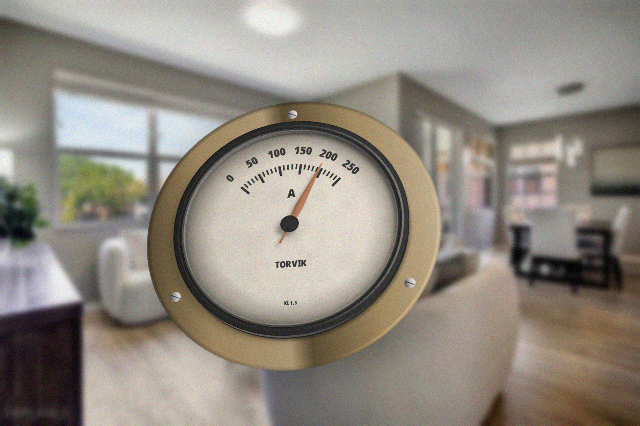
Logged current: 200
